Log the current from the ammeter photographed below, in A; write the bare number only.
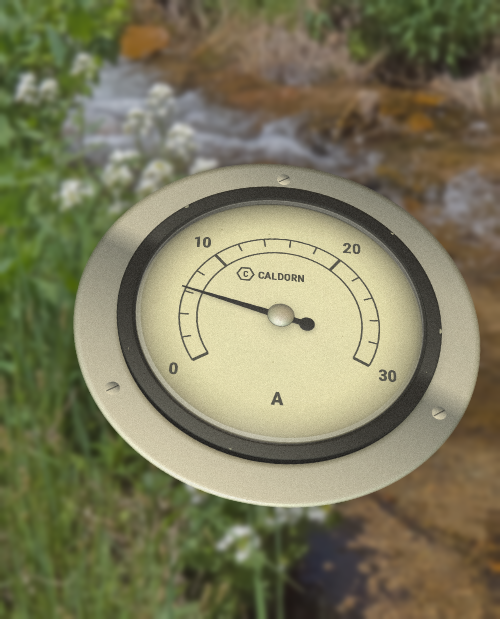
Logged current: 6
